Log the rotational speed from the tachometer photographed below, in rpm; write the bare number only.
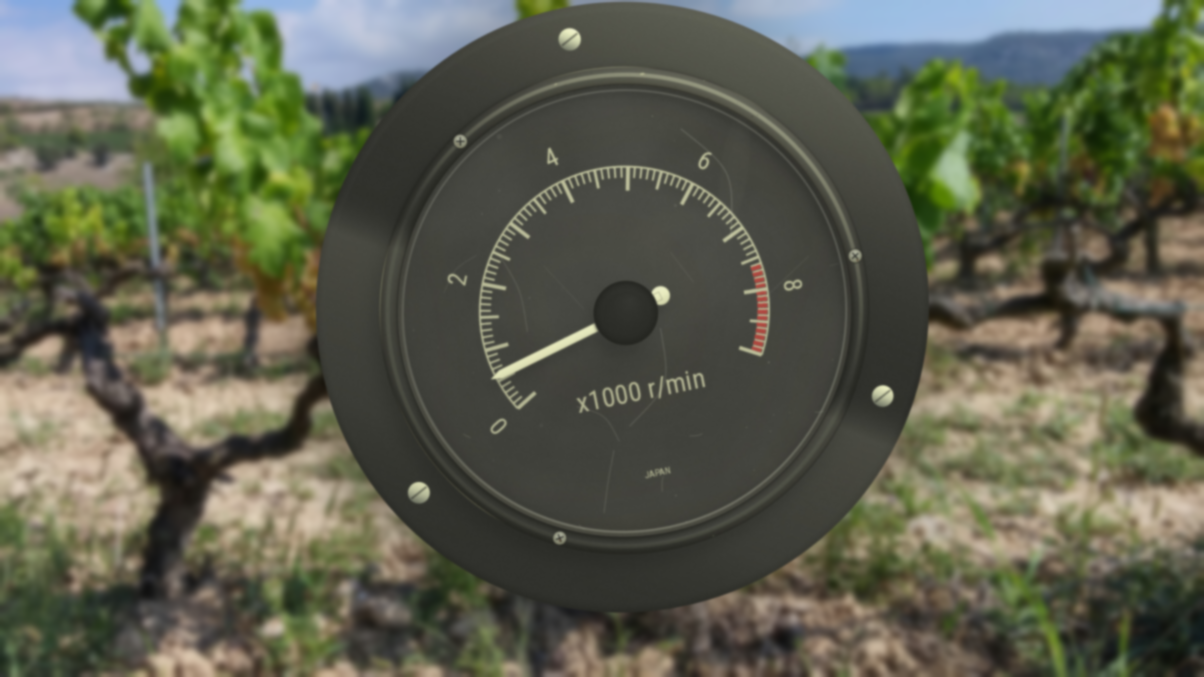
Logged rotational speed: 600
